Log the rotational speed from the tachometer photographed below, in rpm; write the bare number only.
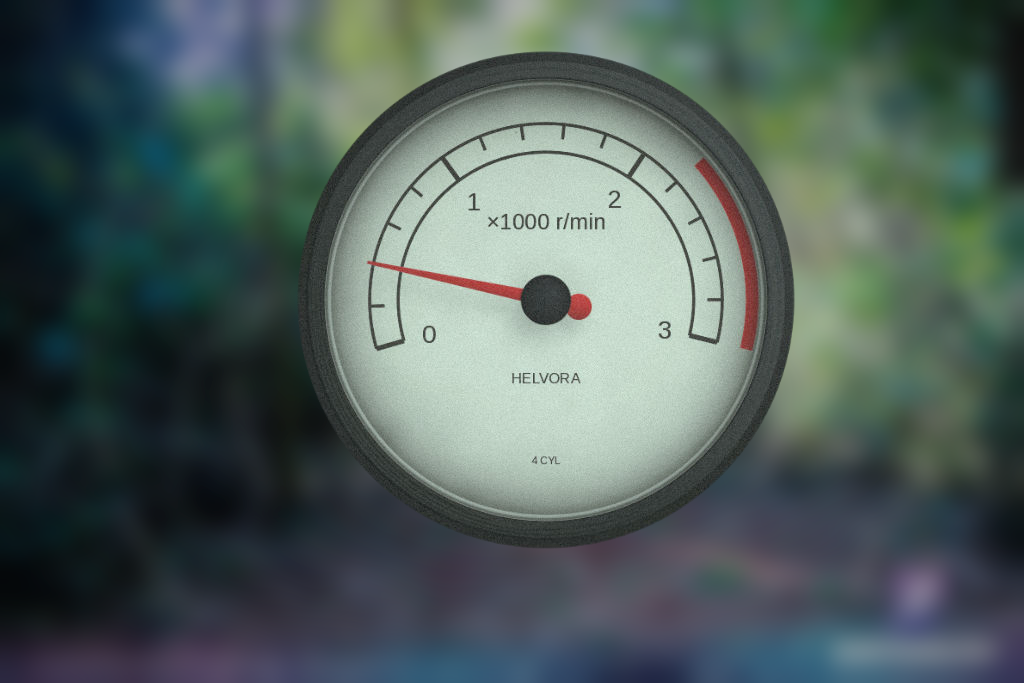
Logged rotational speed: 400
